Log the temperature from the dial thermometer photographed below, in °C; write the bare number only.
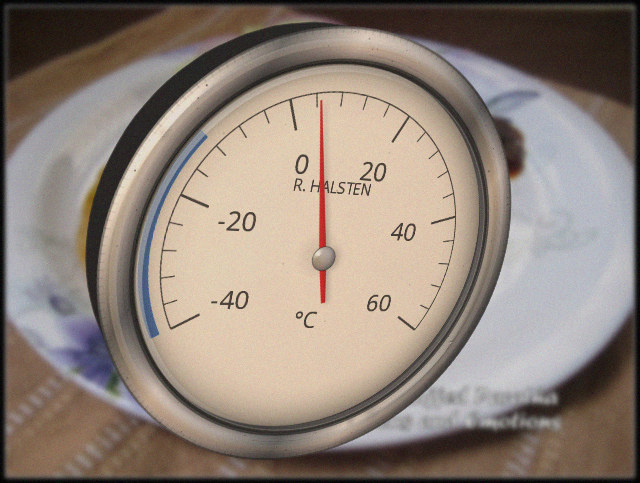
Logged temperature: 4
